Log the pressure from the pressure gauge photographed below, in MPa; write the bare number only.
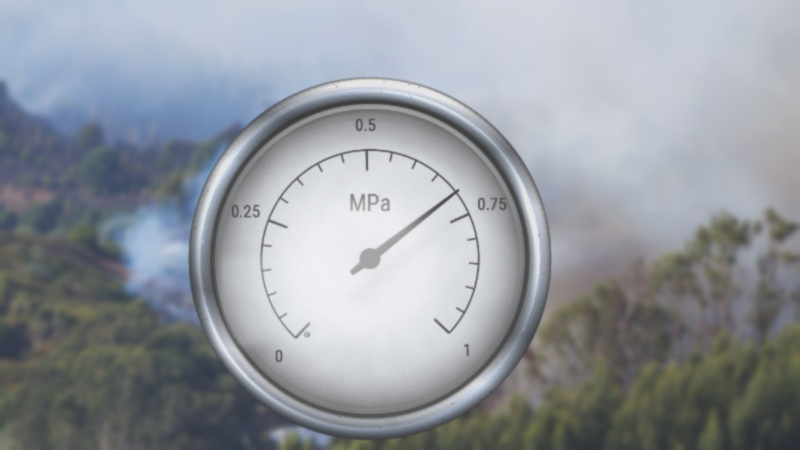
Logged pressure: 0.7
